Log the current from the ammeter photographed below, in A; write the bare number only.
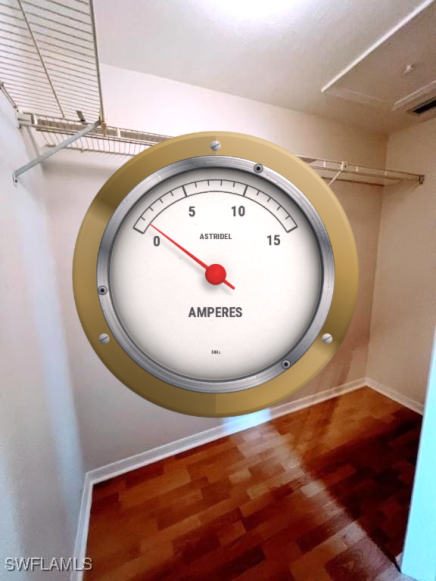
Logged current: 1
